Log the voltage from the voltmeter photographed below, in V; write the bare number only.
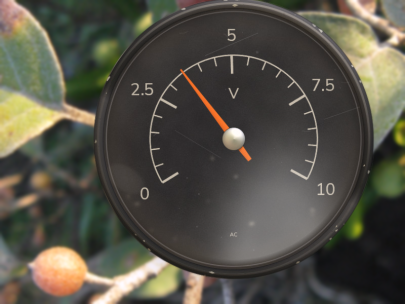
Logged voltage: 3.5
